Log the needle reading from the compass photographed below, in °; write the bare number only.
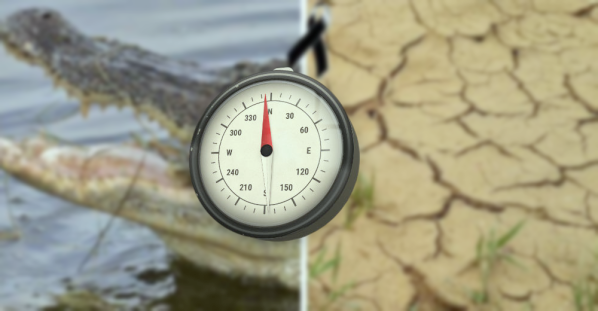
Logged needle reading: 355
